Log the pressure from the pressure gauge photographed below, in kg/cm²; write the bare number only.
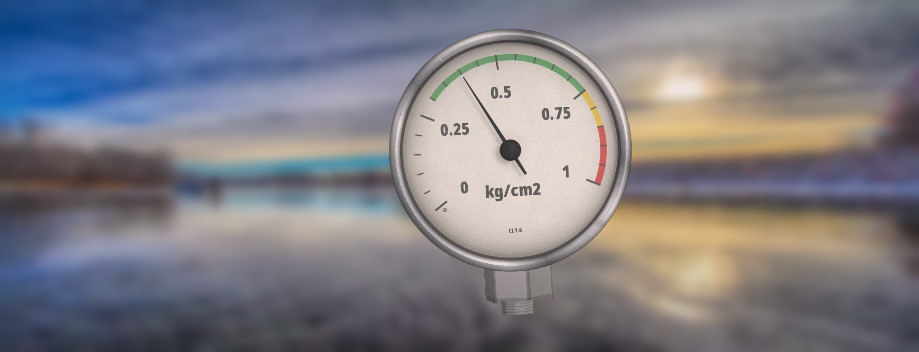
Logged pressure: 0.4
